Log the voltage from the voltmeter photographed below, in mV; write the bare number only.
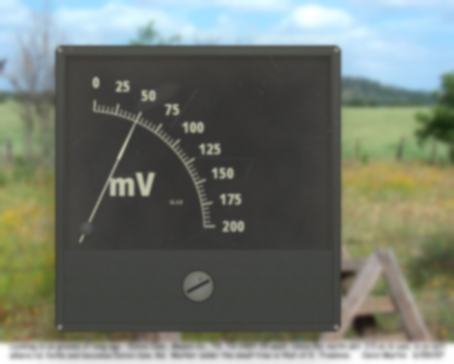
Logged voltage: 50
